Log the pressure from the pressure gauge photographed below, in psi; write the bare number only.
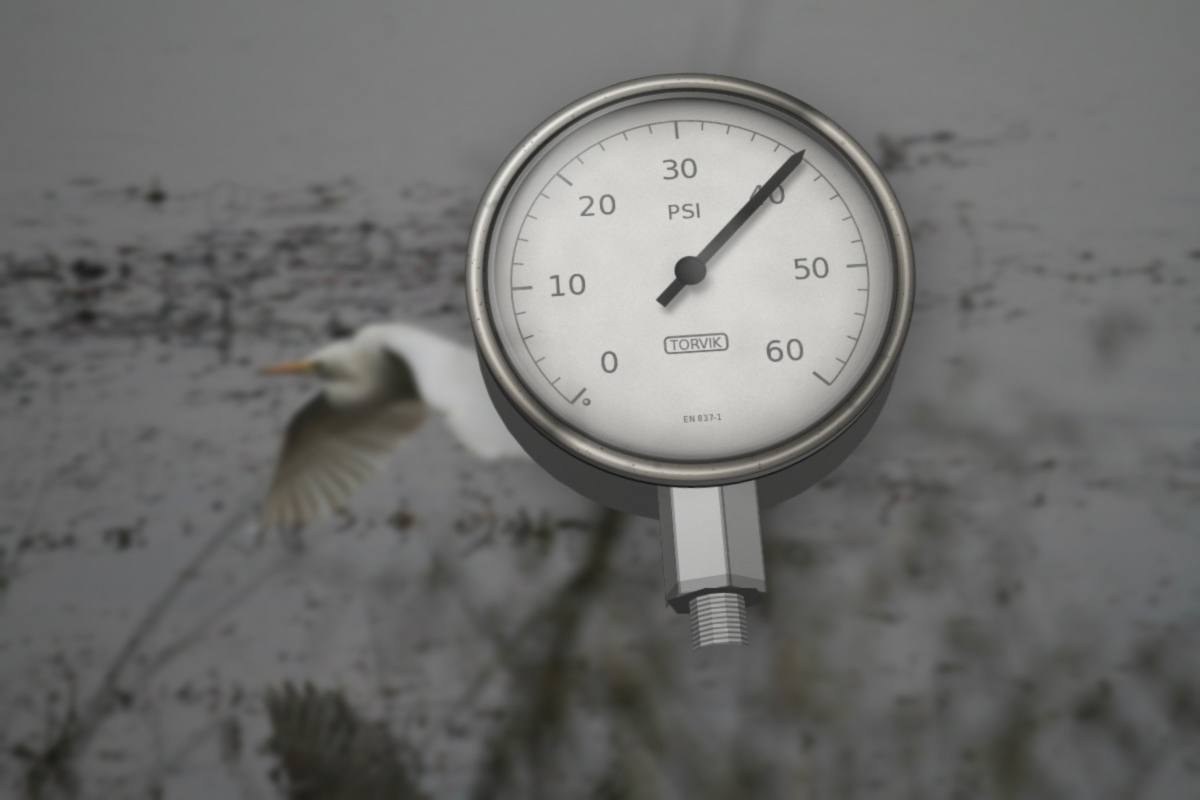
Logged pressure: 40
